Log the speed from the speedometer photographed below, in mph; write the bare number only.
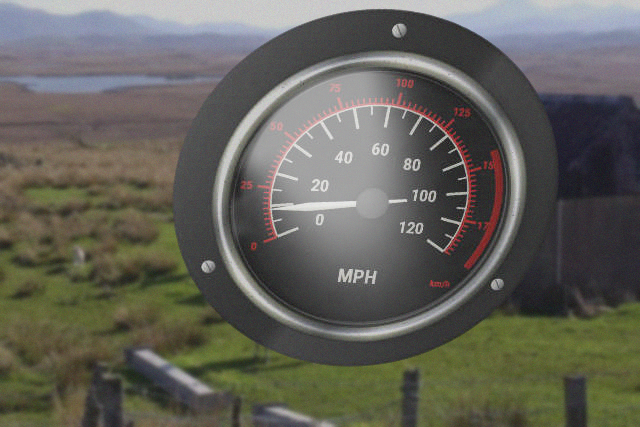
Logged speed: 10
